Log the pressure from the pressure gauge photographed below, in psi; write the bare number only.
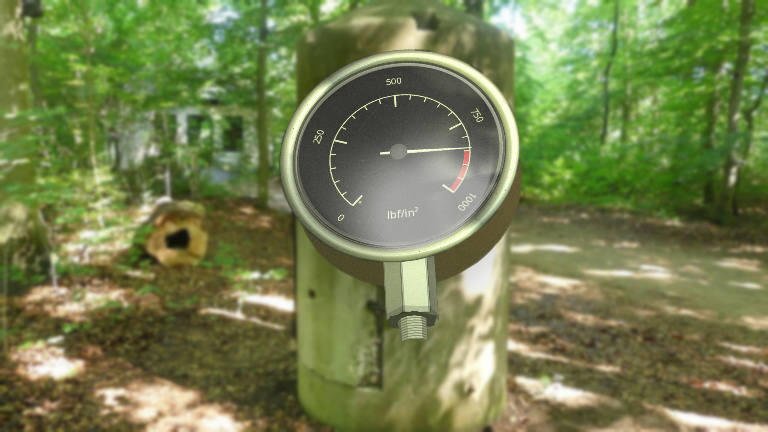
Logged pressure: 850
